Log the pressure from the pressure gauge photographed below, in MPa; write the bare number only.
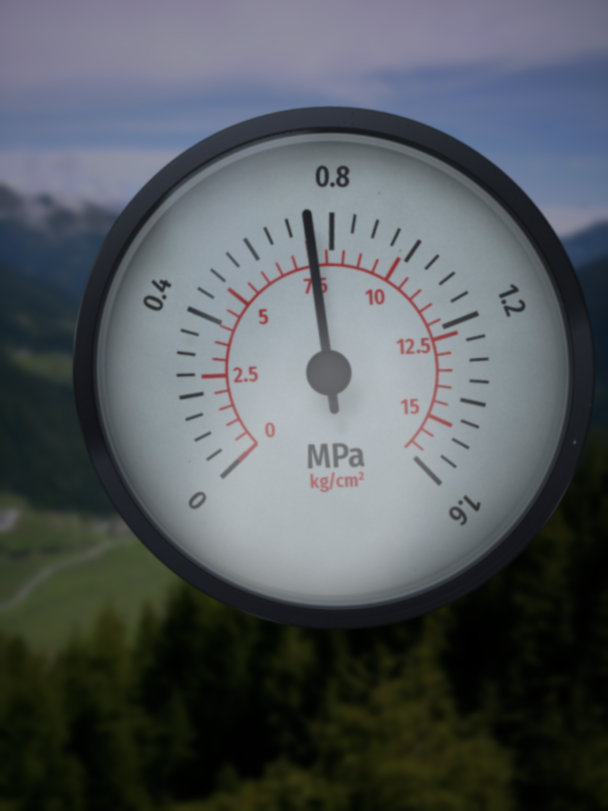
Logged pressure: 0.75
